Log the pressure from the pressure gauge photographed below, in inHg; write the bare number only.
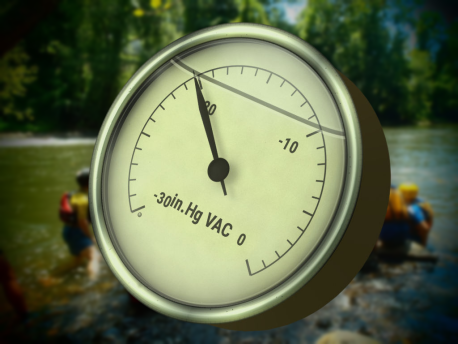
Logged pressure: -20
